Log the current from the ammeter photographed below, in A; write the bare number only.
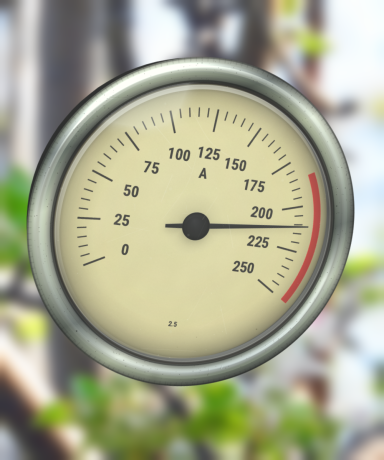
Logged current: 210
